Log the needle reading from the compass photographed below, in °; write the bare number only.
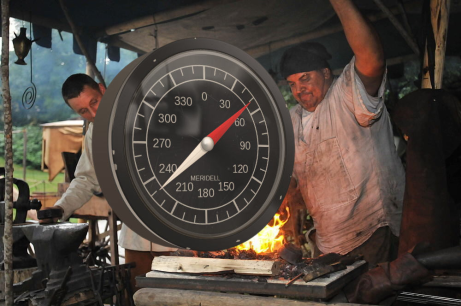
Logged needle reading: 50
